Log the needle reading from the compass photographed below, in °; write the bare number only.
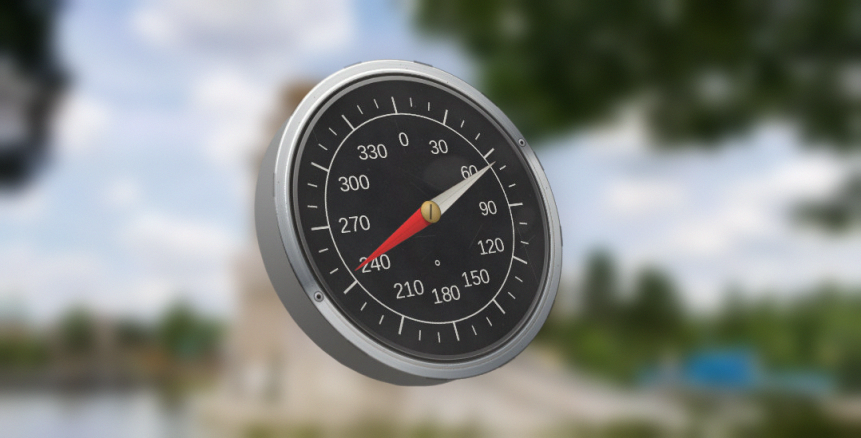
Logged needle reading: 245
